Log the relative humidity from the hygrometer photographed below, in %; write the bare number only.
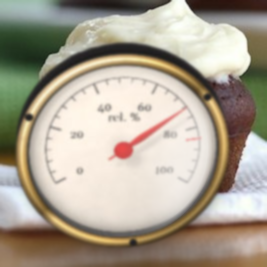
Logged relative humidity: 72
